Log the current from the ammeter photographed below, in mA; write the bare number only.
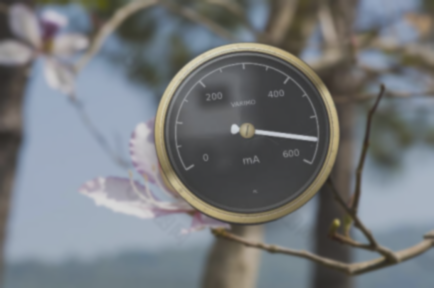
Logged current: 550
